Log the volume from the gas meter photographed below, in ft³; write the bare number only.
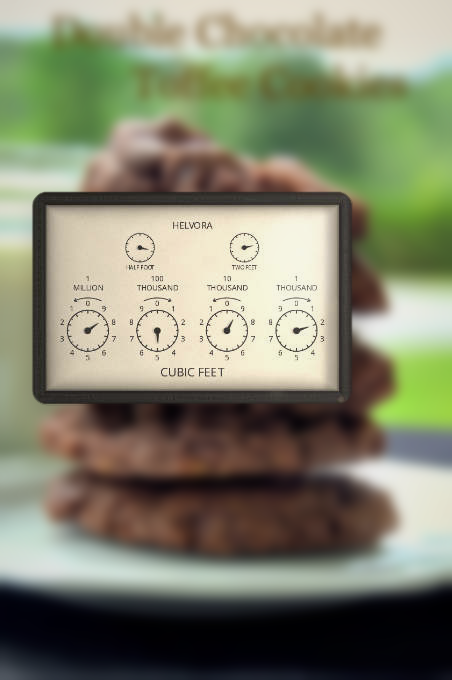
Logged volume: 849200
